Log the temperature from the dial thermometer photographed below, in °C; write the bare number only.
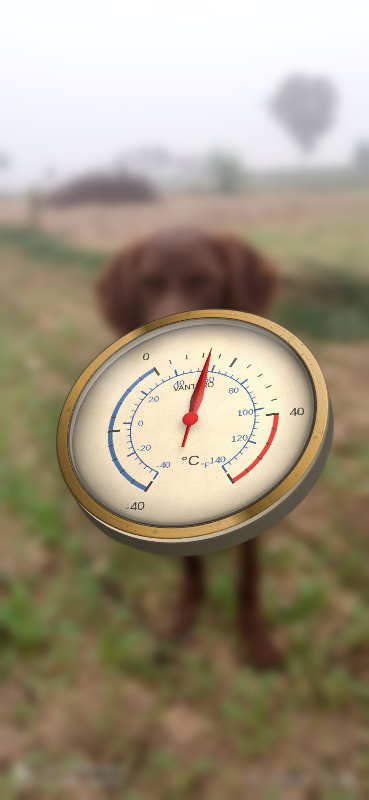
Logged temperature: 14
